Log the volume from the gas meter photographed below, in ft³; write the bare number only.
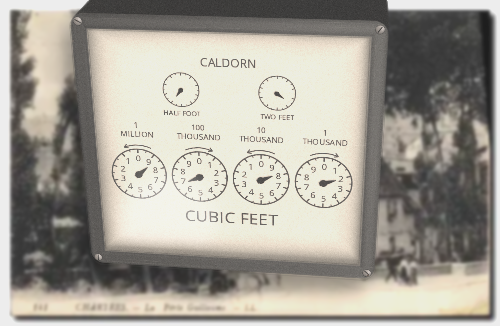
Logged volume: 868200
